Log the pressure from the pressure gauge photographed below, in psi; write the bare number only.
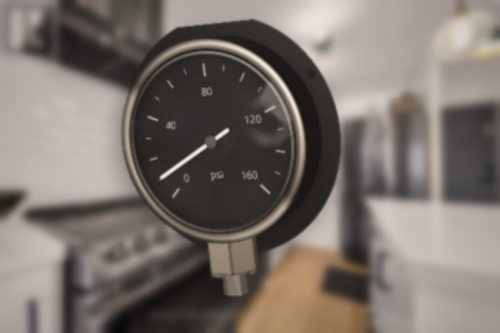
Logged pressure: 10
